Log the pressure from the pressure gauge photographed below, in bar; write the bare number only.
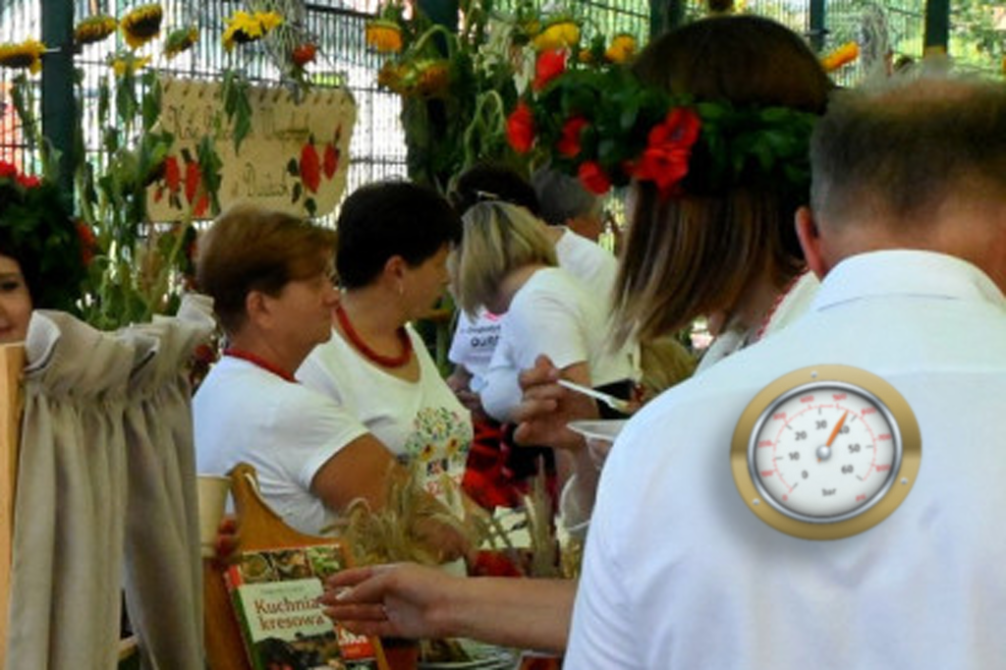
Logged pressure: 37.5
